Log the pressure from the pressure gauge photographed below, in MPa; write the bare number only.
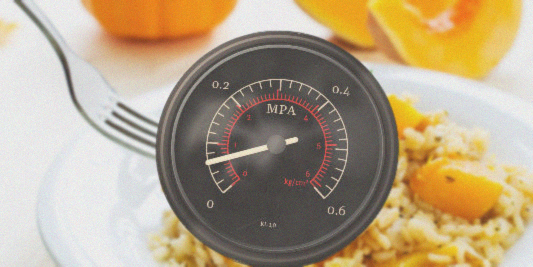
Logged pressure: 0.06
